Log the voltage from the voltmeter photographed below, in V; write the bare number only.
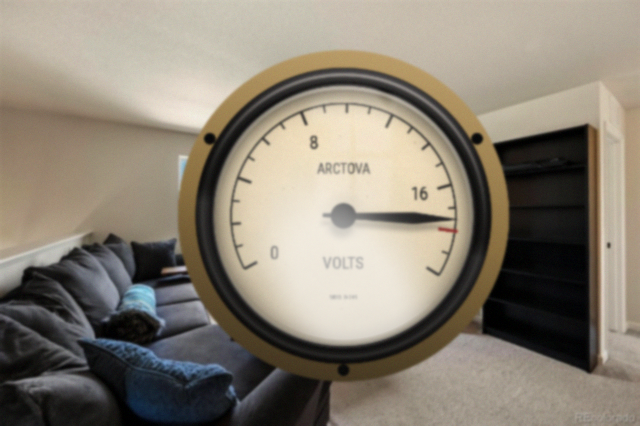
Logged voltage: 17.5
